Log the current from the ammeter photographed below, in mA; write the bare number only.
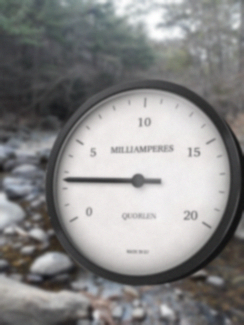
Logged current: 2.5
